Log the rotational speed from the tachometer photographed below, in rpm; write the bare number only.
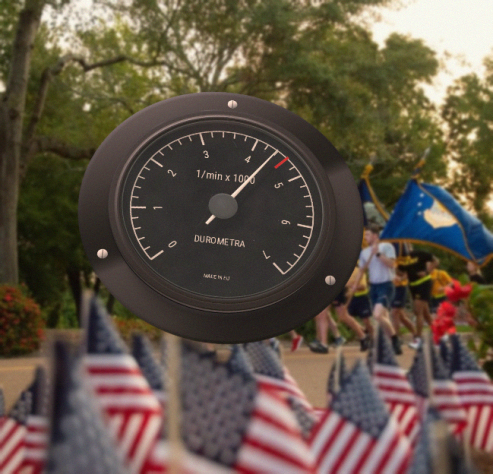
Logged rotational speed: 4400
